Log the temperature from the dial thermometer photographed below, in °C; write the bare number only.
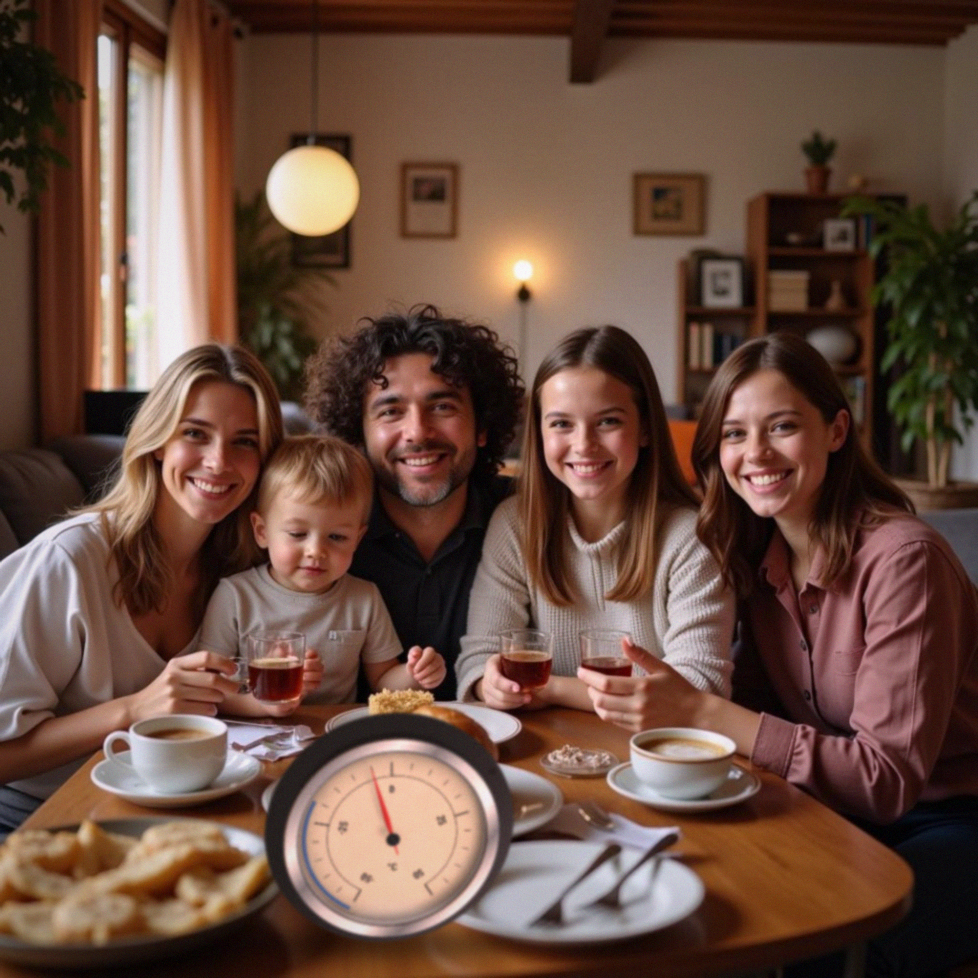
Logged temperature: -5
